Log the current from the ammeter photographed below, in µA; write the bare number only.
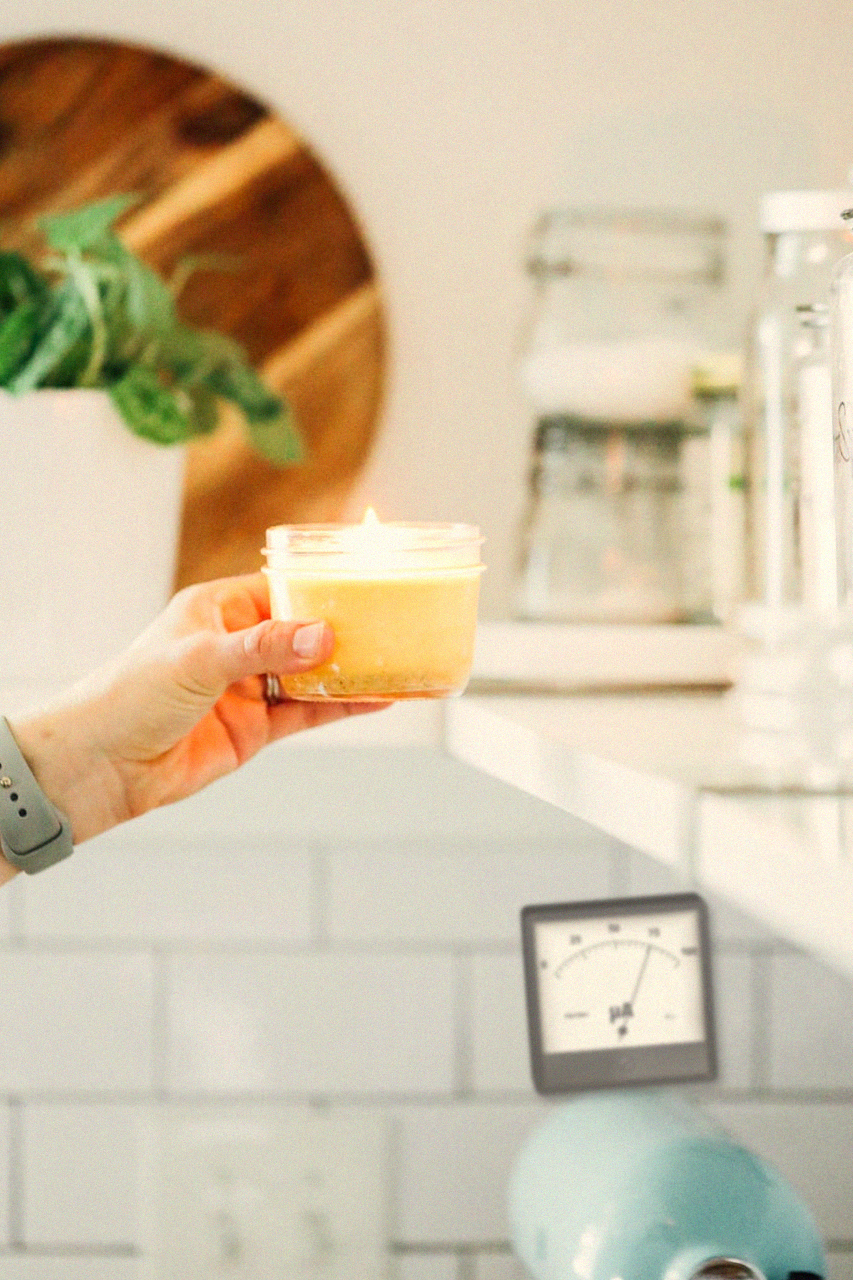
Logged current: 75
